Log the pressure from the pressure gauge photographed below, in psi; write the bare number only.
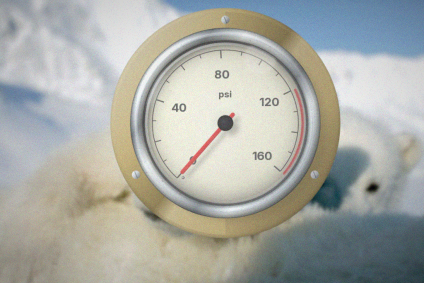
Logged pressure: 0
